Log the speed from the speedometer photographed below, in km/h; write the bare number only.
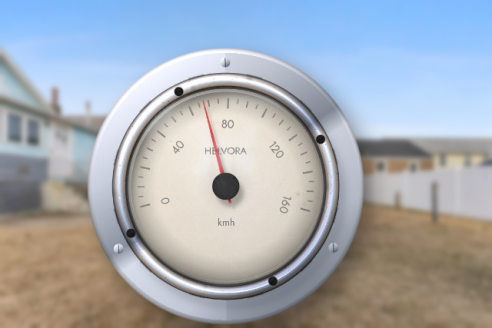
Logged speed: 67.5
